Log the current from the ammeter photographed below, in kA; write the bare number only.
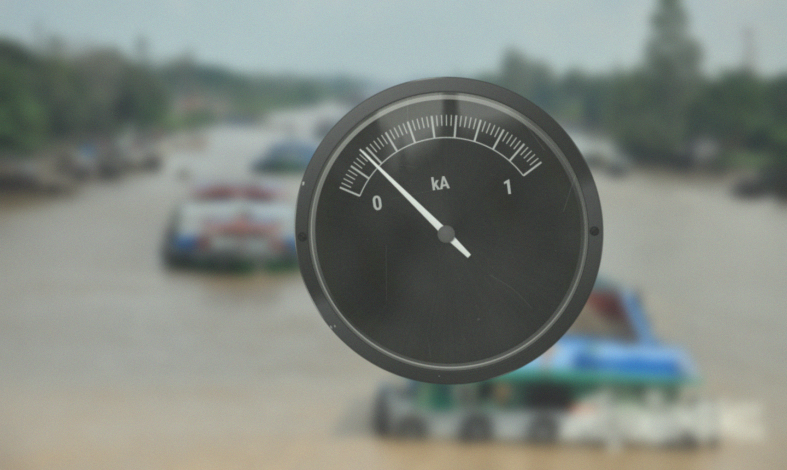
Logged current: 0.18
